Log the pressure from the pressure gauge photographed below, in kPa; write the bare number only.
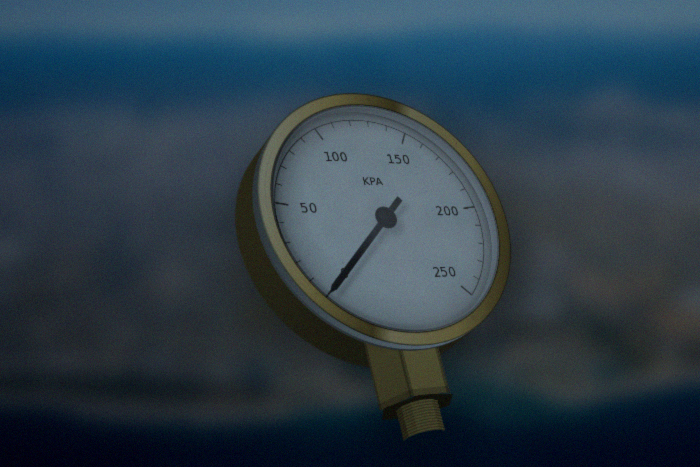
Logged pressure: 0
